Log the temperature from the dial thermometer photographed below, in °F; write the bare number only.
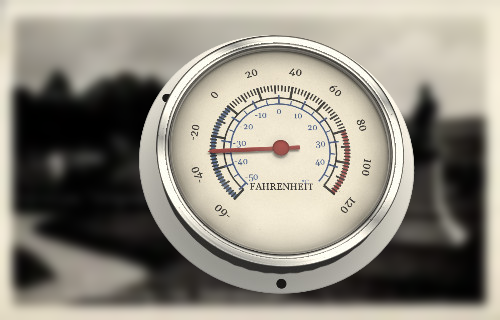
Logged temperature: -30
